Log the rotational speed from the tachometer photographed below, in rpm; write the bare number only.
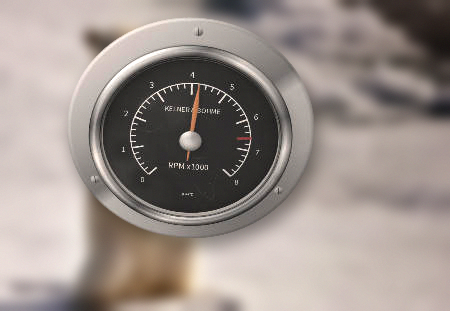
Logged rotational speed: 4200
